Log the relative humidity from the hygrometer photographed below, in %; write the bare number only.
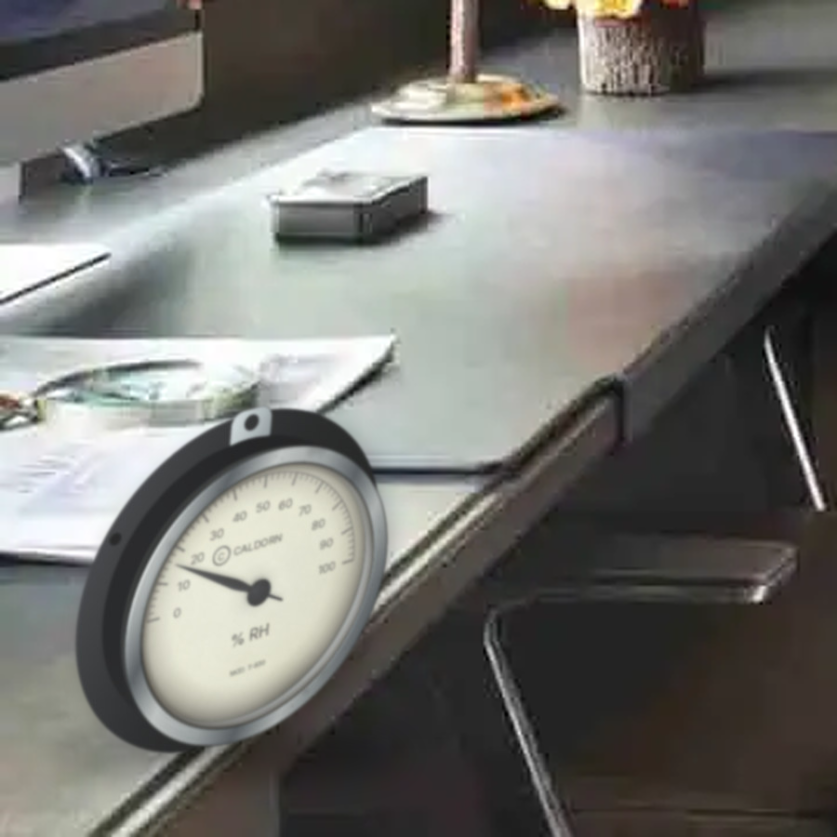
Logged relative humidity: 16
